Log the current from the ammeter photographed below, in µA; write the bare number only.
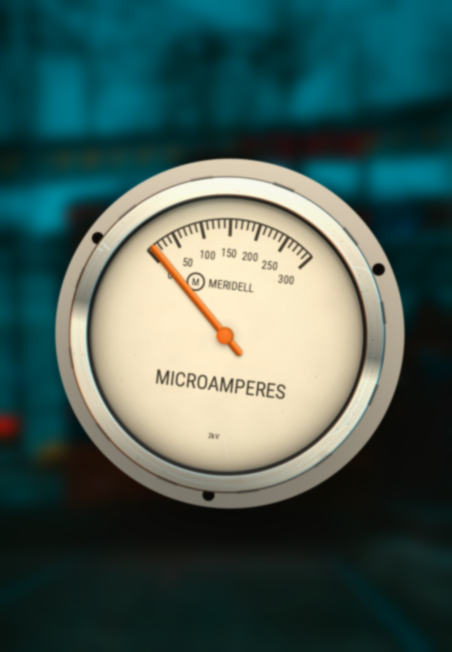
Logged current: 10
